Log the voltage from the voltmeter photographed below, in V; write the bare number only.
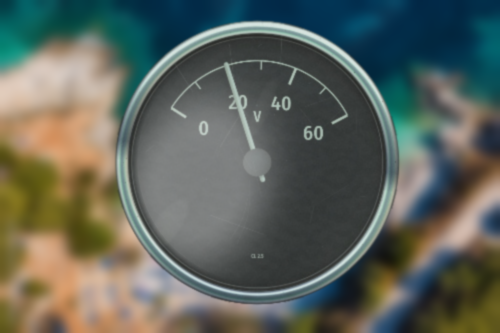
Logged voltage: 20
